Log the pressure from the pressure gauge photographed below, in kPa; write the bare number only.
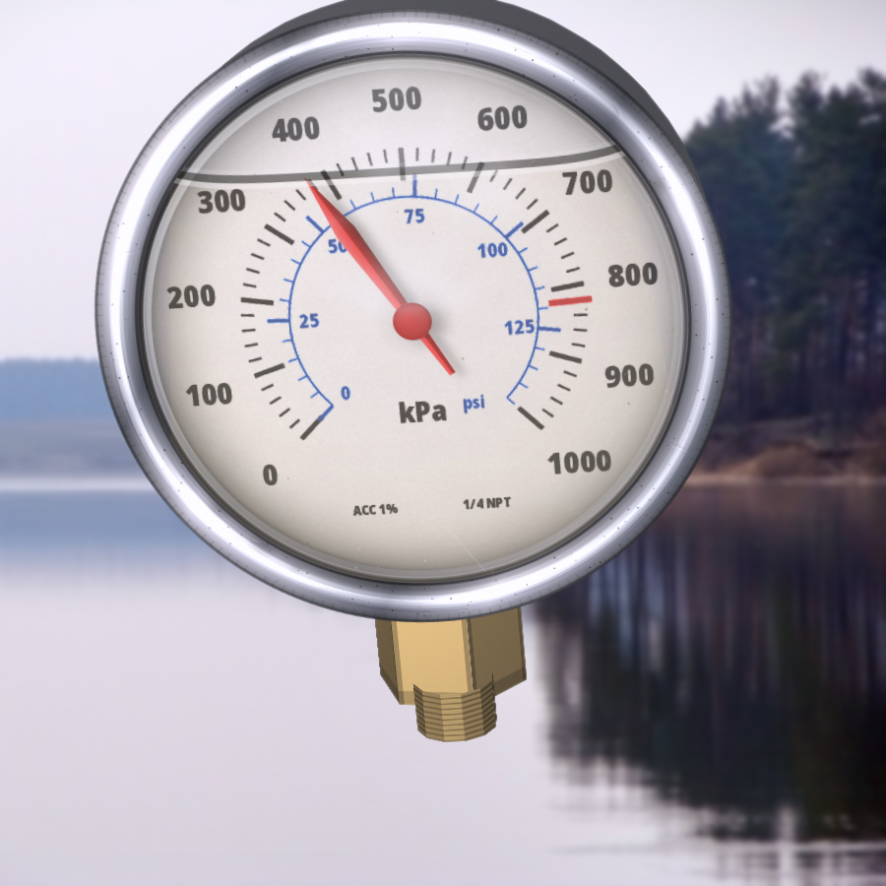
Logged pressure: 380
